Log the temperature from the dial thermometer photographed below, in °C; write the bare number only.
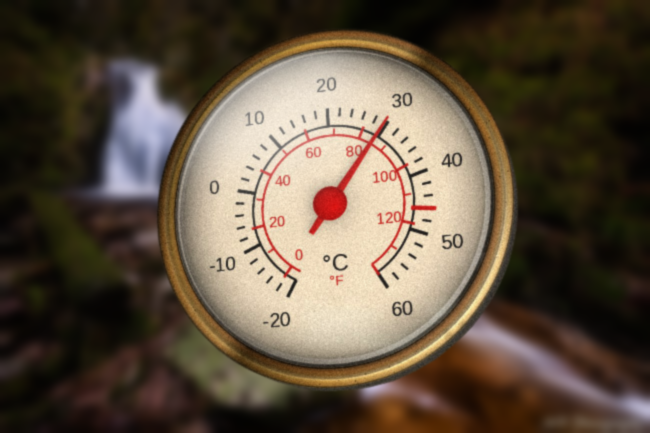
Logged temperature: 30
